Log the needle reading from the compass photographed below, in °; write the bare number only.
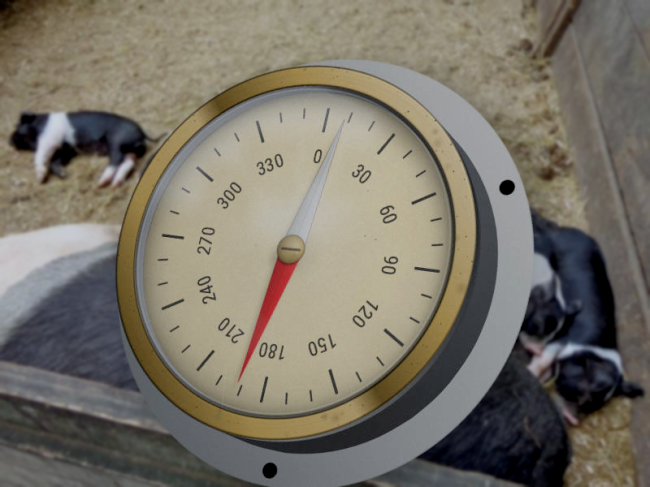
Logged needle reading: 190
